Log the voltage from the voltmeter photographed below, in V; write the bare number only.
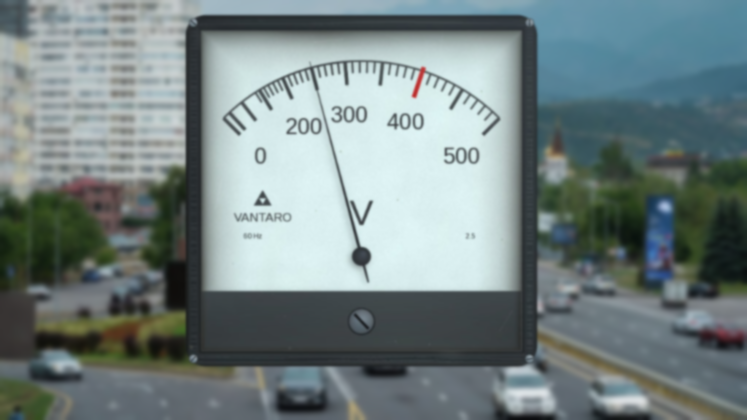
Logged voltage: 250
